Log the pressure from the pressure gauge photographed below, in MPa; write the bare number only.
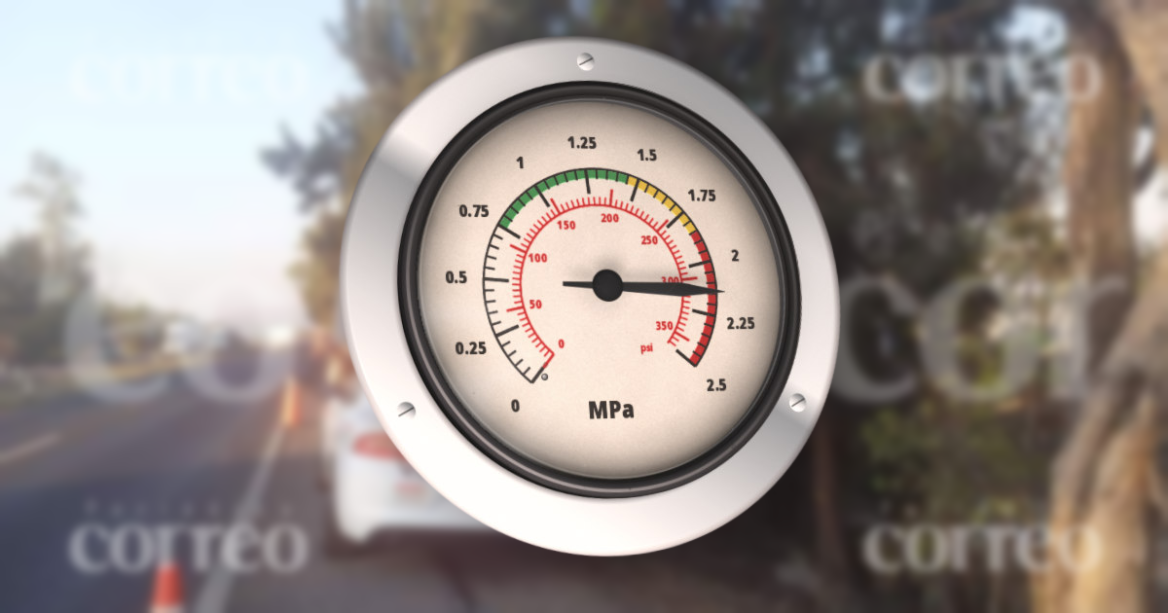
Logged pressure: 2.15
